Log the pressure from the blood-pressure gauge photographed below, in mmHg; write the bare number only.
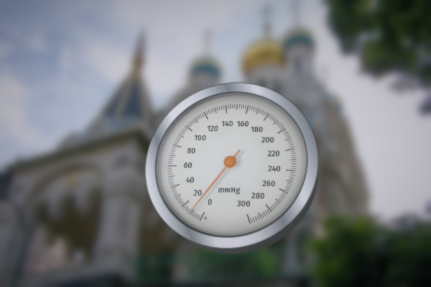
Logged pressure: 10
